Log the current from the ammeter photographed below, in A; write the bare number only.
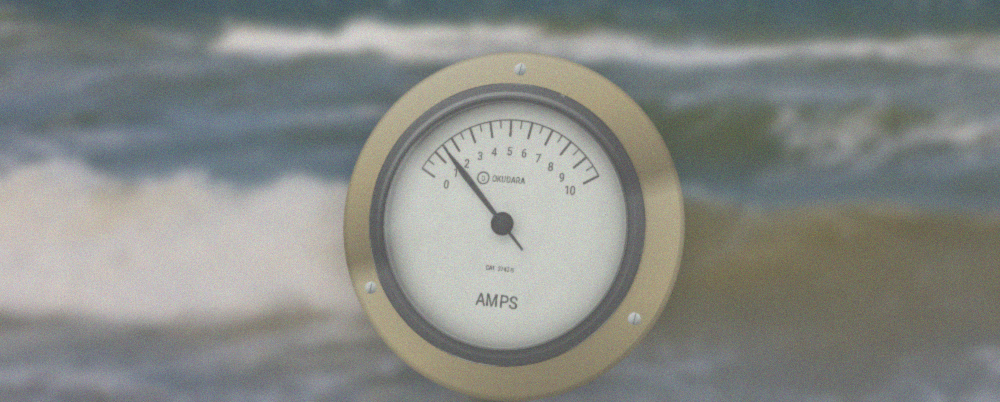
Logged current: 1.5
